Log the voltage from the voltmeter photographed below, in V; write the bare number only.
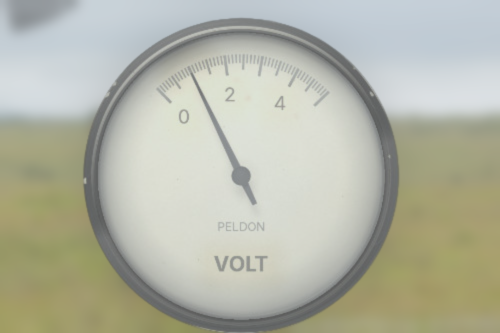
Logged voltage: 1
